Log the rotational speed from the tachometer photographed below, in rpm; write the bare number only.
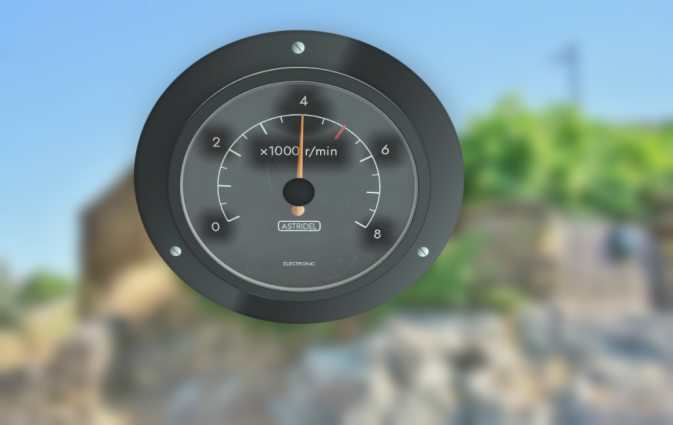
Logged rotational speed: 4000
